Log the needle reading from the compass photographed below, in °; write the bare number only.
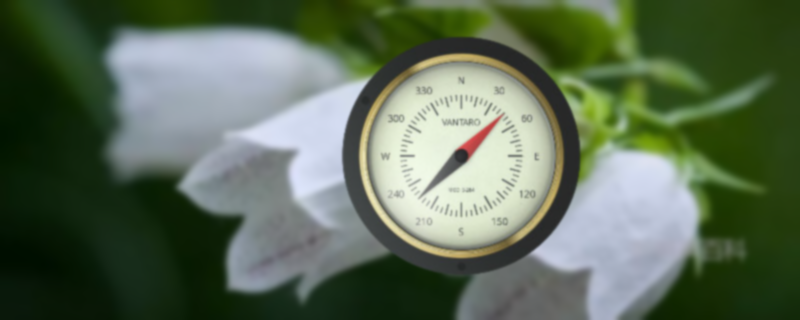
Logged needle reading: 45
